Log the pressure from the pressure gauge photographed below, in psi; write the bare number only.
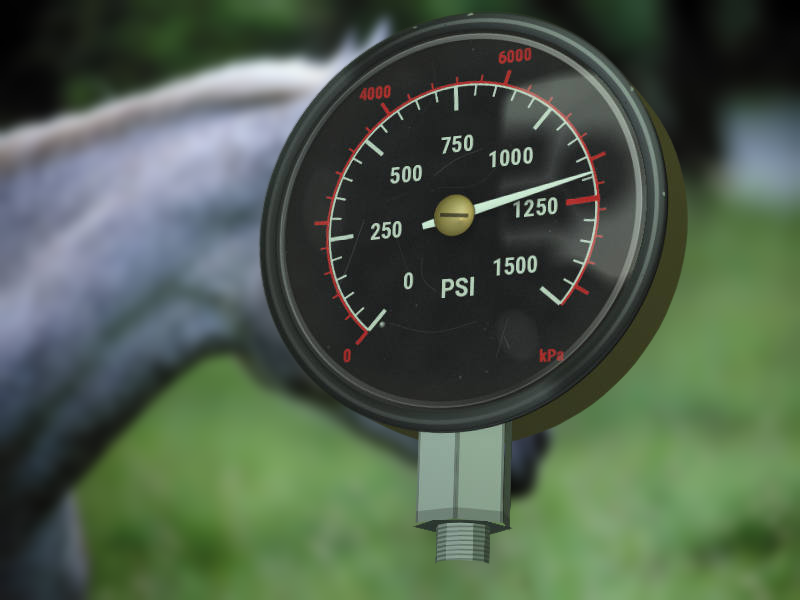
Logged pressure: 1200
